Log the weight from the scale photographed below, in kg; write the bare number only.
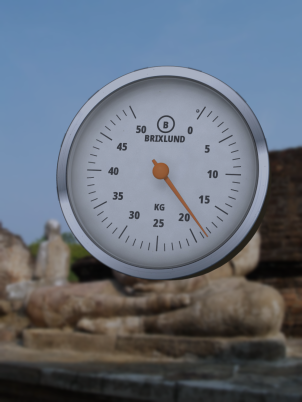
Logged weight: 18.5
